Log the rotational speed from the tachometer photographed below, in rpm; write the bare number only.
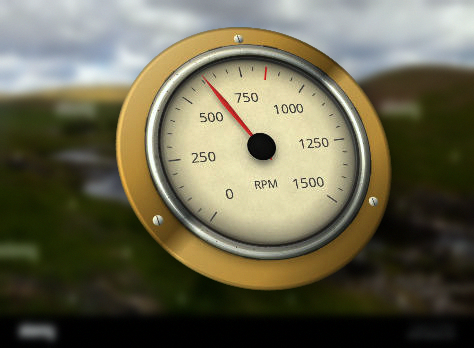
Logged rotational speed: 600
